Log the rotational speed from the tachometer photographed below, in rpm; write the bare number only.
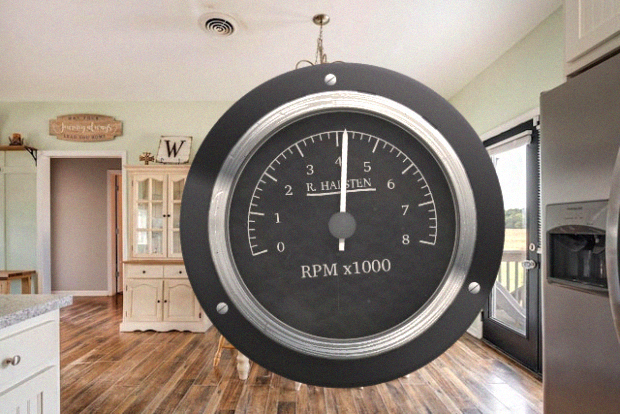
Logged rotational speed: 4200
